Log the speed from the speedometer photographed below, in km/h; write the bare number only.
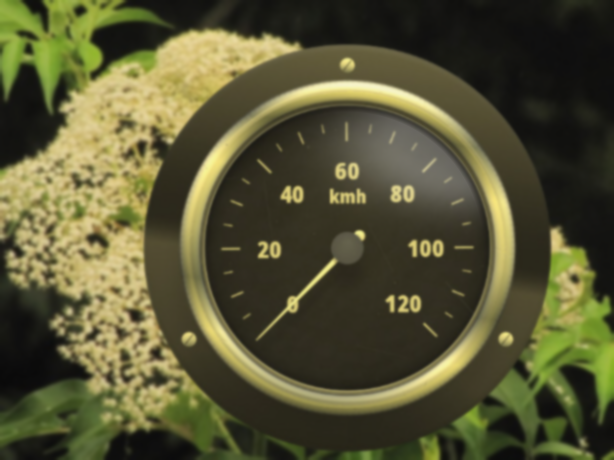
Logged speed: 0
